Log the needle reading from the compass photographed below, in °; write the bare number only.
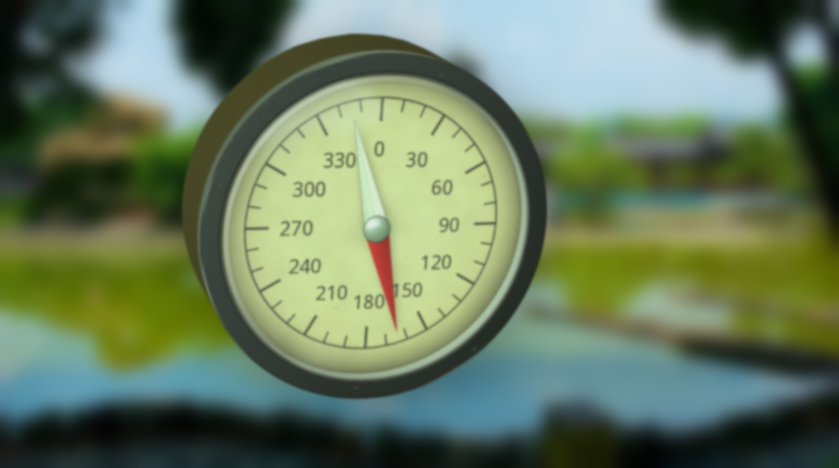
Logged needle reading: 165
